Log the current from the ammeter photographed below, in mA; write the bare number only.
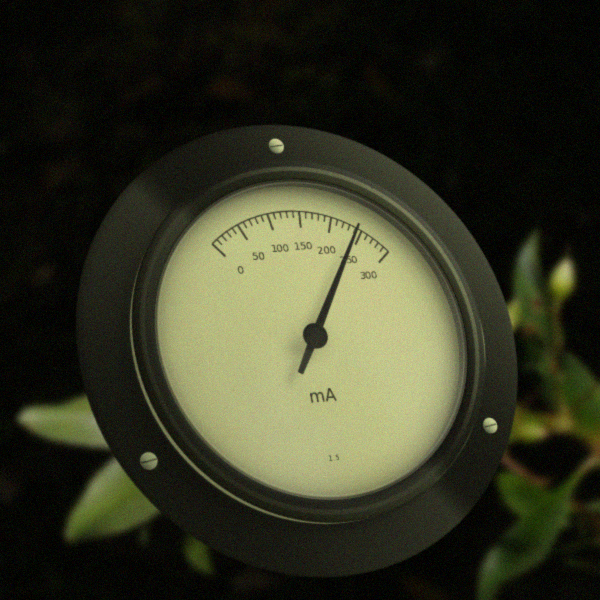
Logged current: 240
